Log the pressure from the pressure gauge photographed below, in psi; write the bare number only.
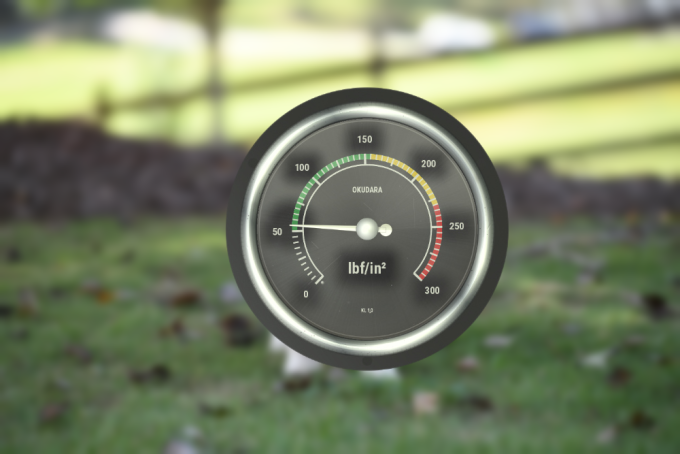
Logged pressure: 55
